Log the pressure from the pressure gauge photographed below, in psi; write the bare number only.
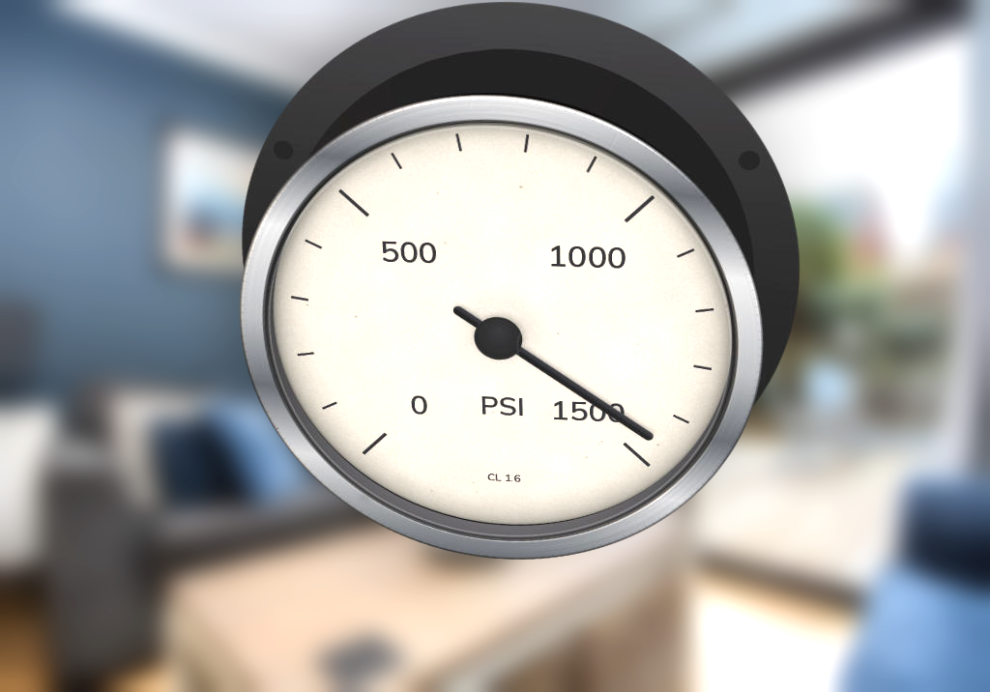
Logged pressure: 1450
